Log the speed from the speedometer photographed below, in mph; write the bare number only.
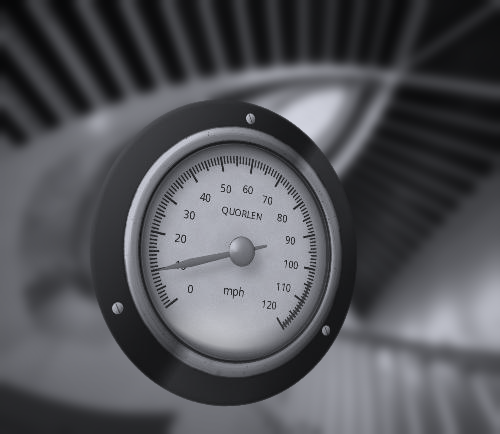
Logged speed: 10
